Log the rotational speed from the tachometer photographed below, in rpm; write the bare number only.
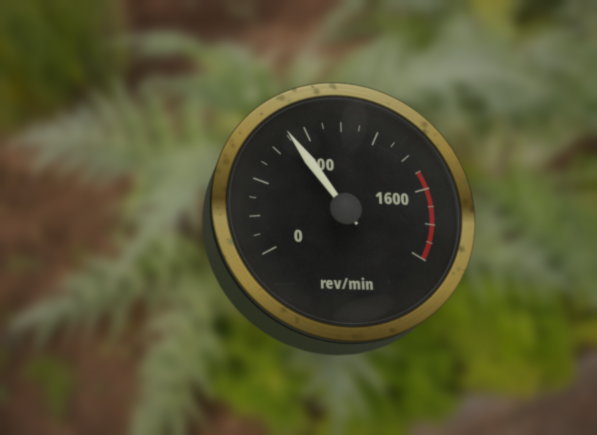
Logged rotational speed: 700
